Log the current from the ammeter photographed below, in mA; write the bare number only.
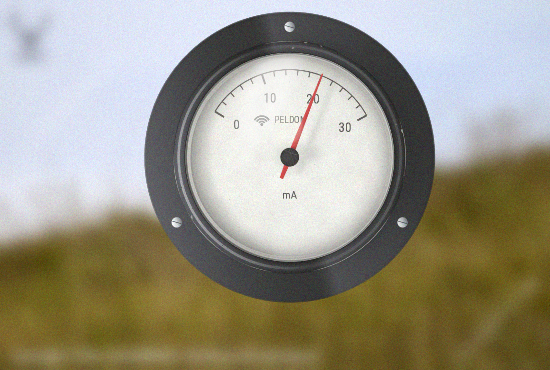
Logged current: 20
